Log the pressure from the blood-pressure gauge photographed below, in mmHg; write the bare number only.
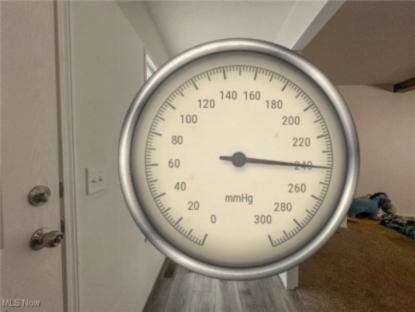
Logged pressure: 240
